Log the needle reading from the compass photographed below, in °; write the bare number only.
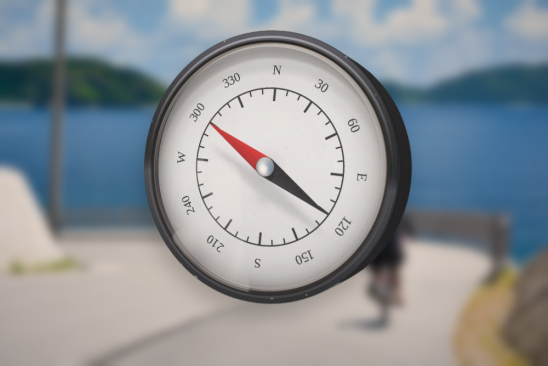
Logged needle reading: 300
